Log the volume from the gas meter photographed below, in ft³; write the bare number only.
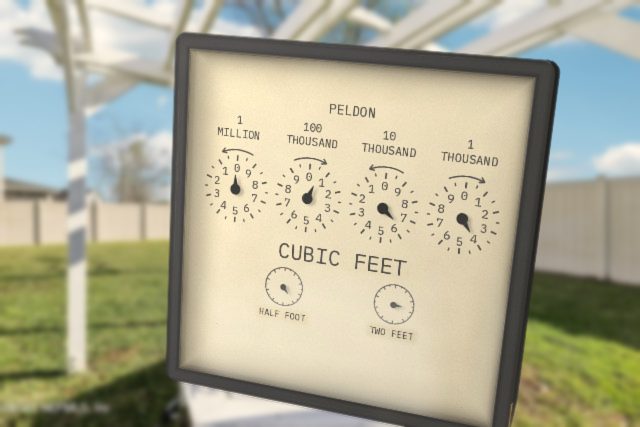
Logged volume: 6400
